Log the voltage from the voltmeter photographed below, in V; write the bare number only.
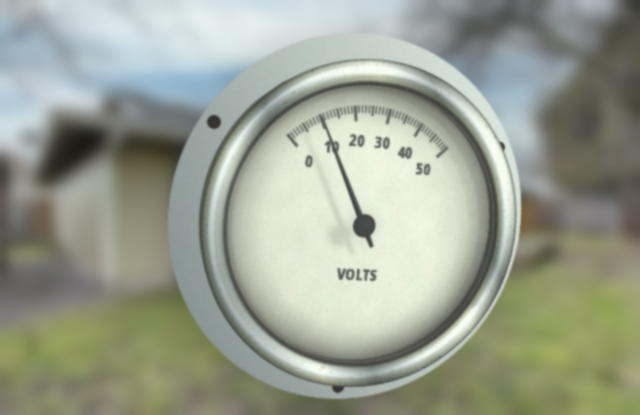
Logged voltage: 10
